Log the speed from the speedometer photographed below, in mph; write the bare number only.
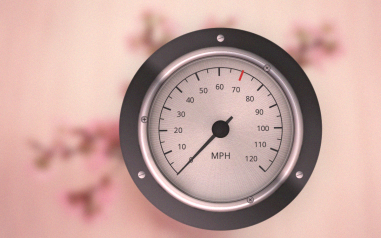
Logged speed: 0
